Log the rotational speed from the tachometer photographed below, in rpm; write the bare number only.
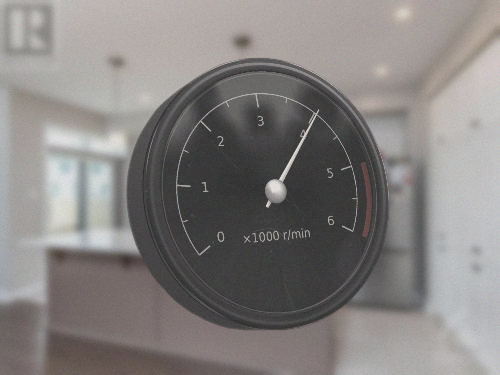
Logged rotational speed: 4000
